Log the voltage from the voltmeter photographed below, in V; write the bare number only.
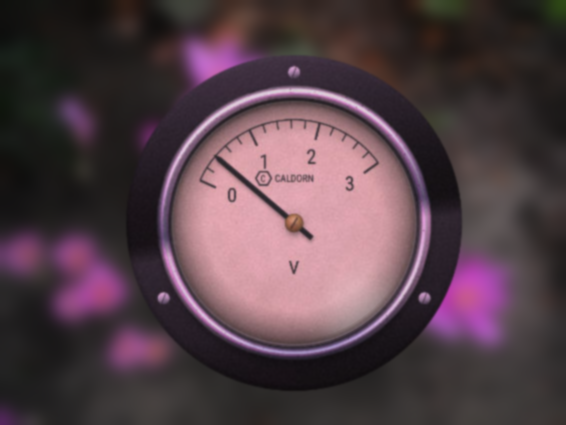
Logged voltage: 0.4
